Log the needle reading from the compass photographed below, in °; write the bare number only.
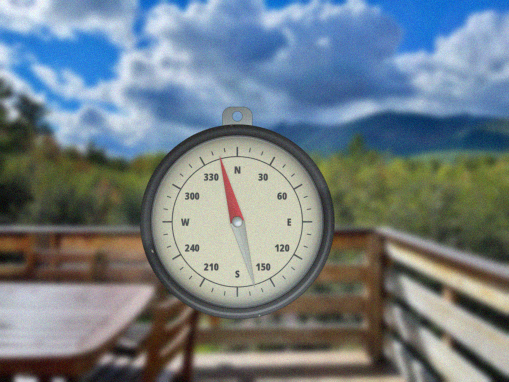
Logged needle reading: 345
